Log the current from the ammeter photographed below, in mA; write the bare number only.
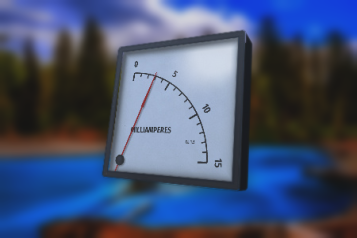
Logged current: 3
